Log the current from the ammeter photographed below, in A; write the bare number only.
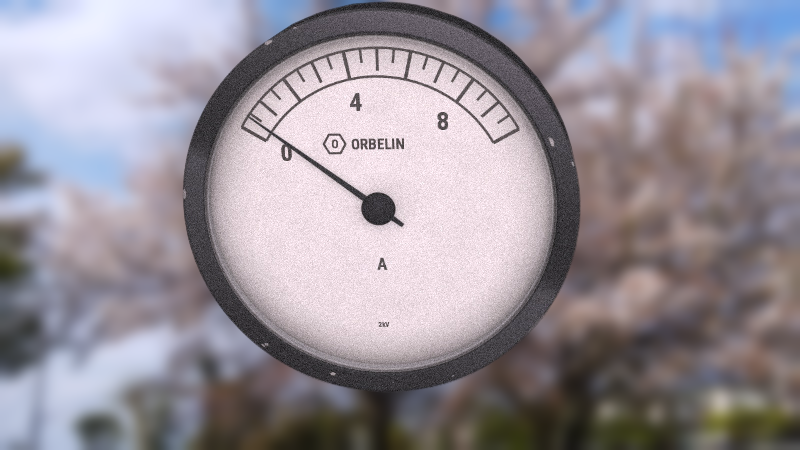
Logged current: 0.5
